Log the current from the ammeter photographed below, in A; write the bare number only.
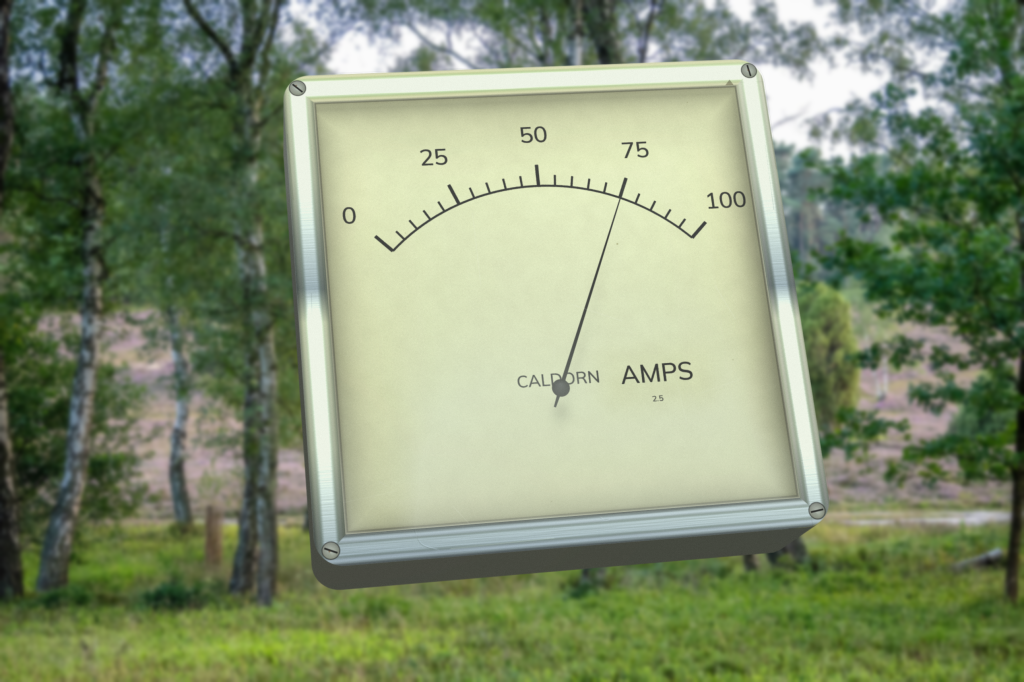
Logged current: 75
